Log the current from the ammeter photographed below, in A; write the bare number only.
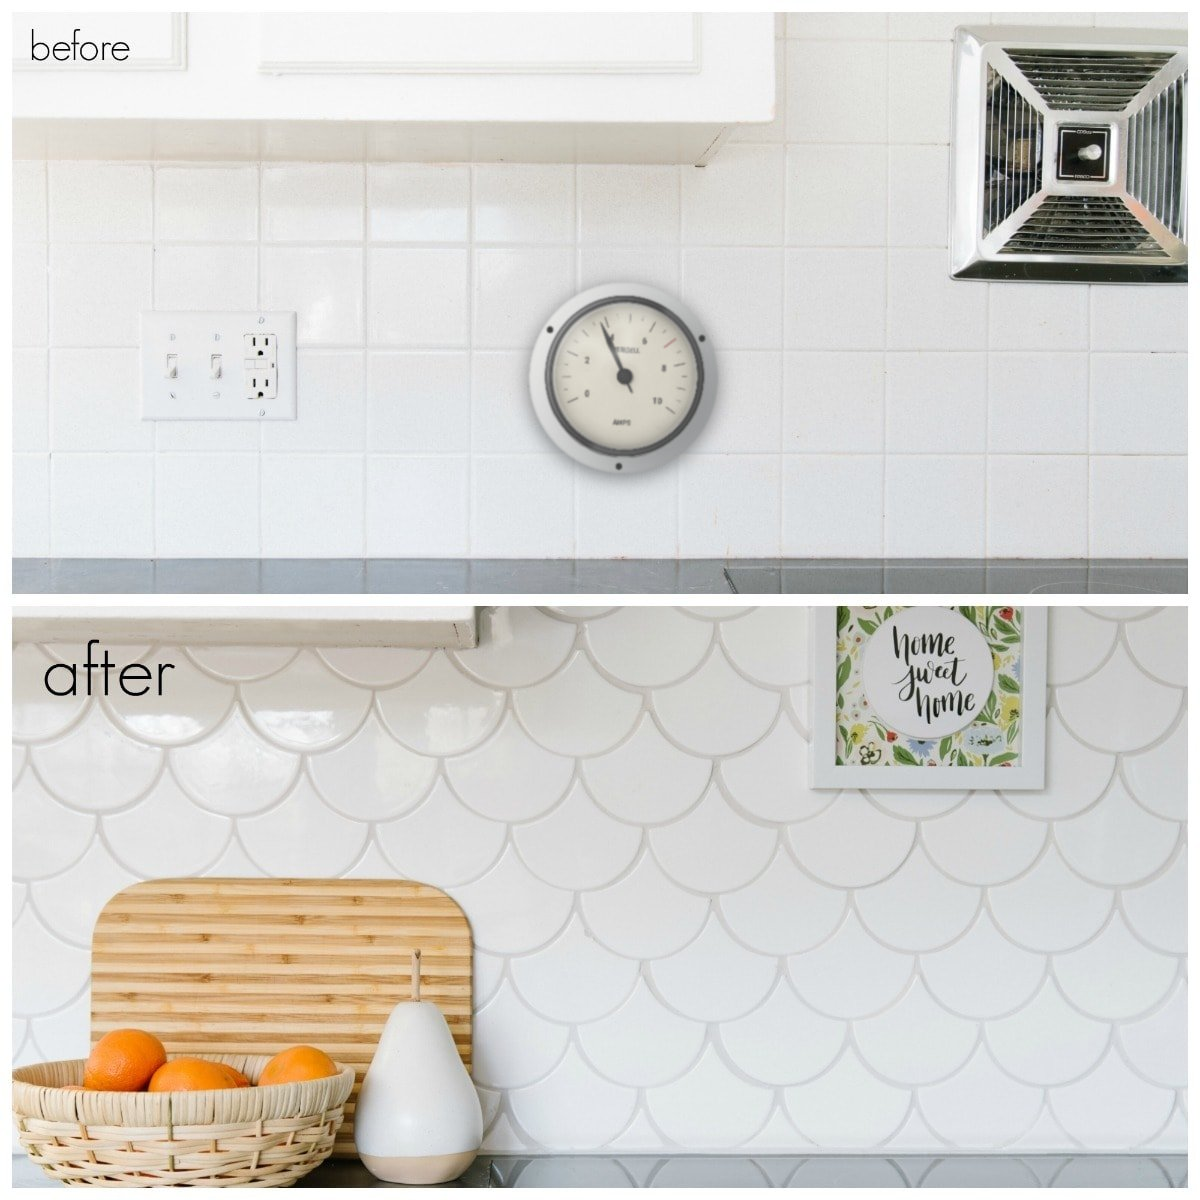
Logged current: 3.75
